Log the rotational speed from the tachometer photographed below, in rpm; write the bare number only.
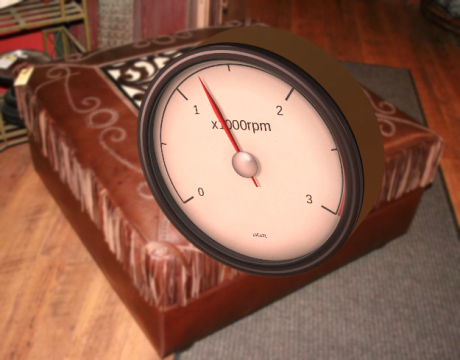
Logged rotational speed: 1250
